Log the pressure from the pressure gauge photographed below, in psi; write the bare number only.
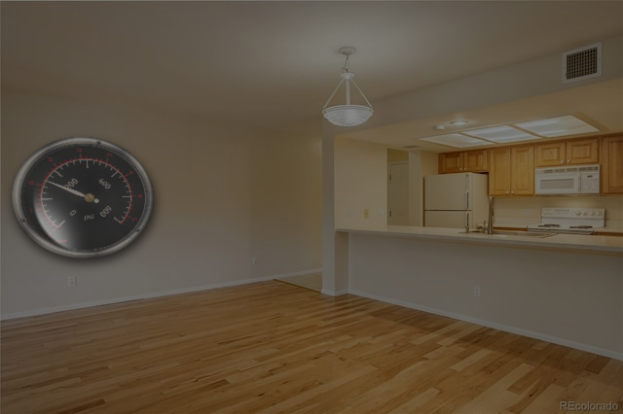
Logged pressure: 160
